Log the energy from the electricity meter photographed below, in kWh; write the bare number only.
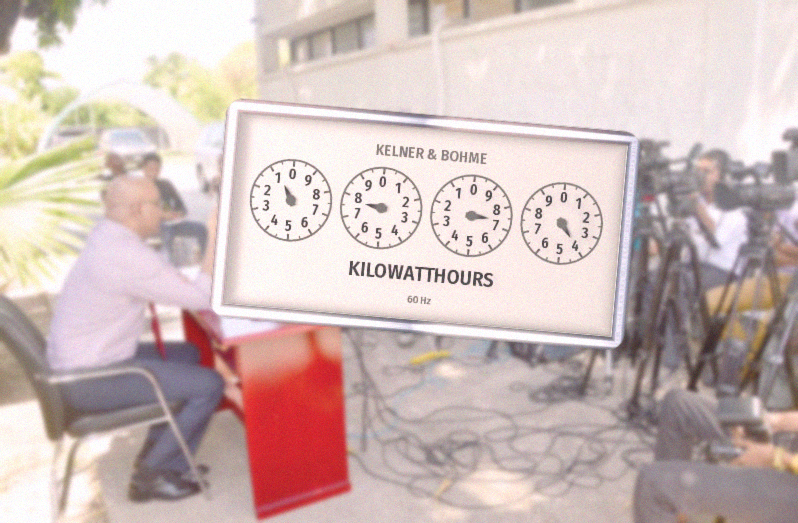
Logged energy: 774
